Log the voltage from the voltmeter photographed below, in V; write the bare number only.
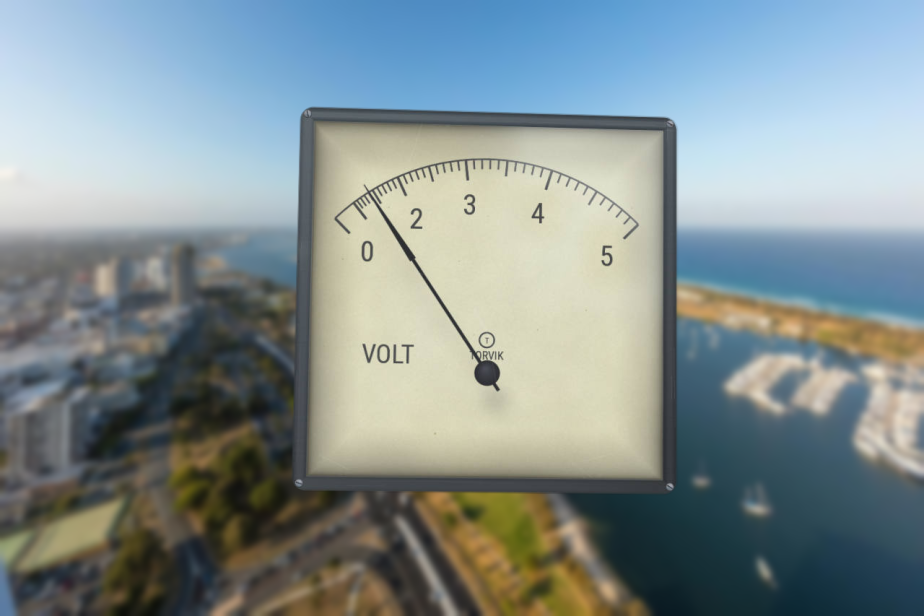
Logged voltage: 1.4
